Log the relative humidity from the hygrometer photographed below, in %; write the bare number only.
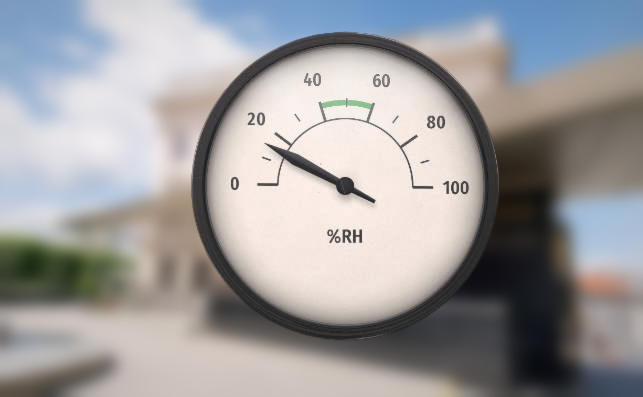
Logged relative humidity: 15
